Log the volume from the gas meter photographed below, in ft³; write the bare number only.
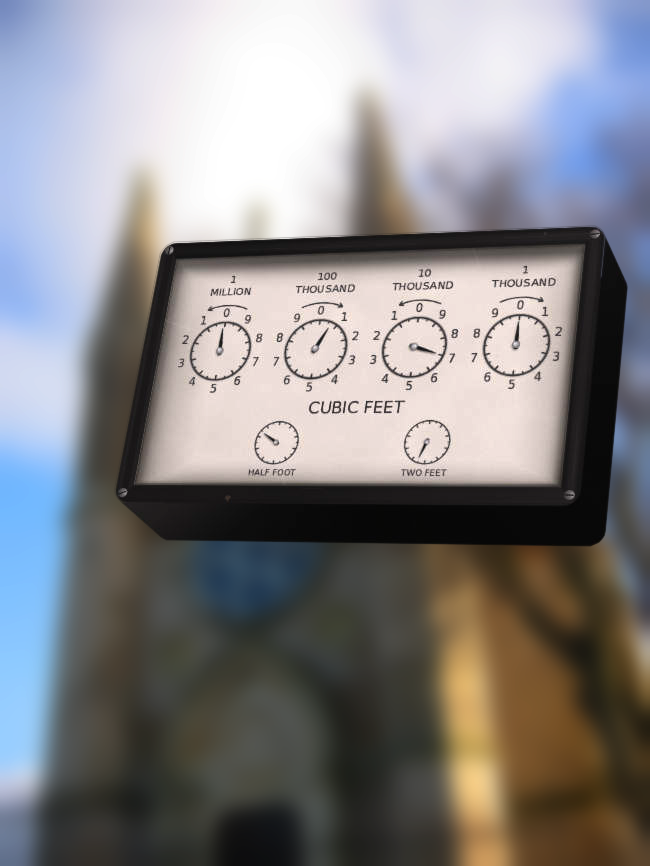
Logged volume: 7000
